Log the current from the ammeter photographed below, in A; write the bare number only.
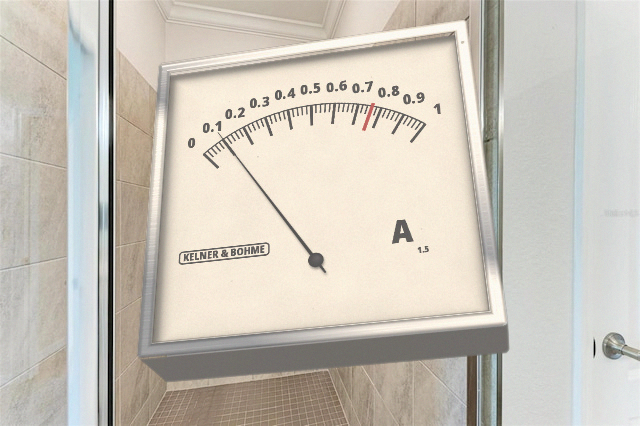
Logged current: 0.1
